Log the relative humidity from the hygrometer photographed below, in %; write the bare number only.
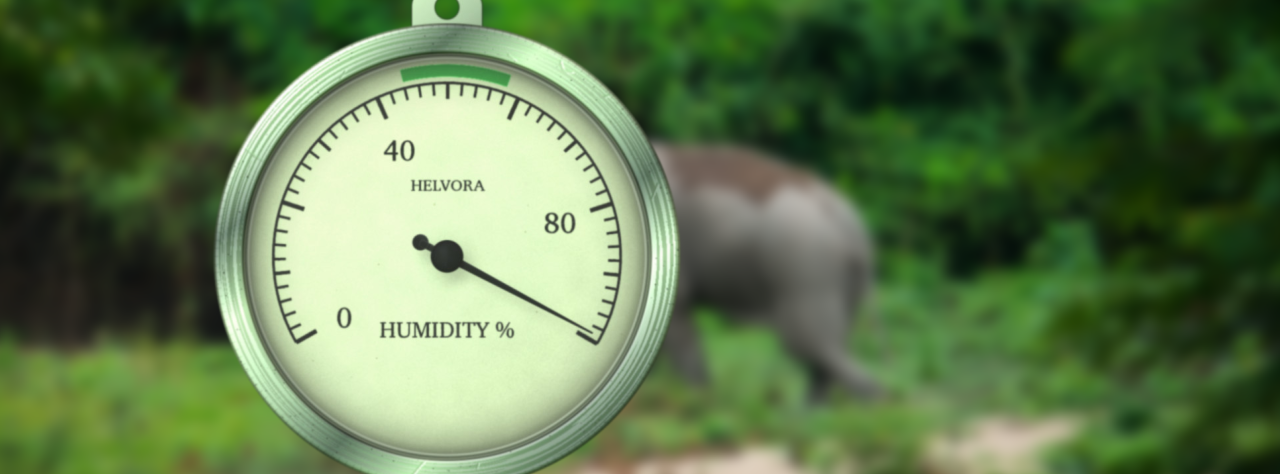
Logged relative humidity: 99
